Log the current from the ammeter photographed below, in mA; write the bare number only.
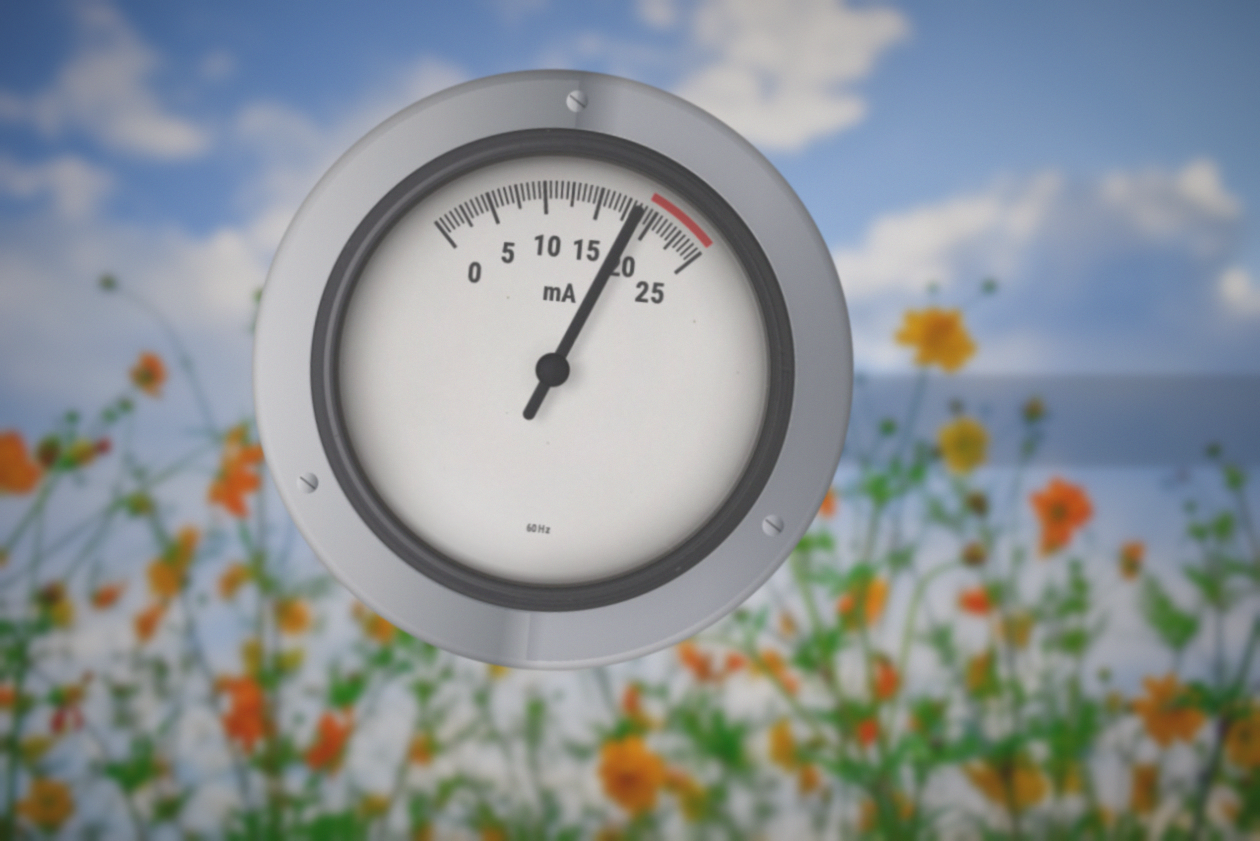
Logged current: 18.5
